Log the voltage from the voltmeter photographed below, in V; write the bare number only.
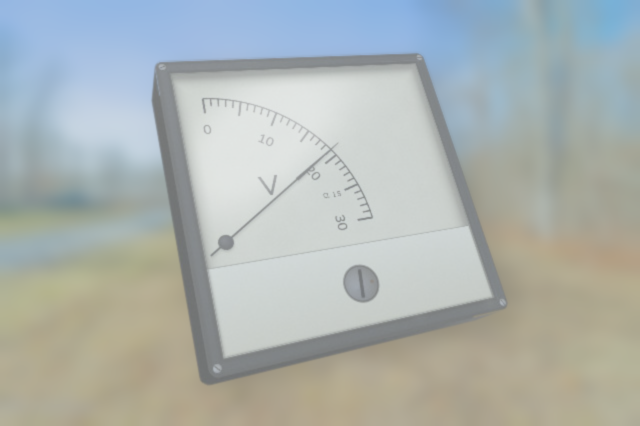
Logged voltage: 19
